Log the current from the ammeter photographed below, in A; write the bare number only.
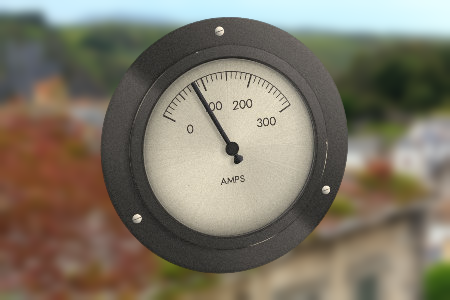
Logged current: 80
